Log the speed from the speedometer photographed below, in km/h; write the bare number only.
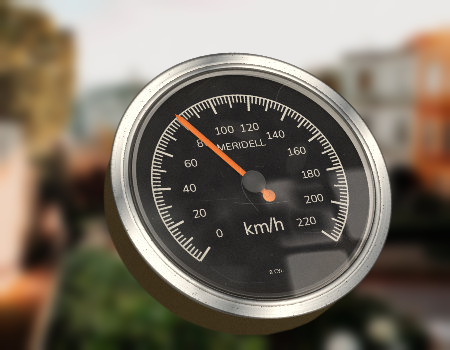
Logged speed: 80
